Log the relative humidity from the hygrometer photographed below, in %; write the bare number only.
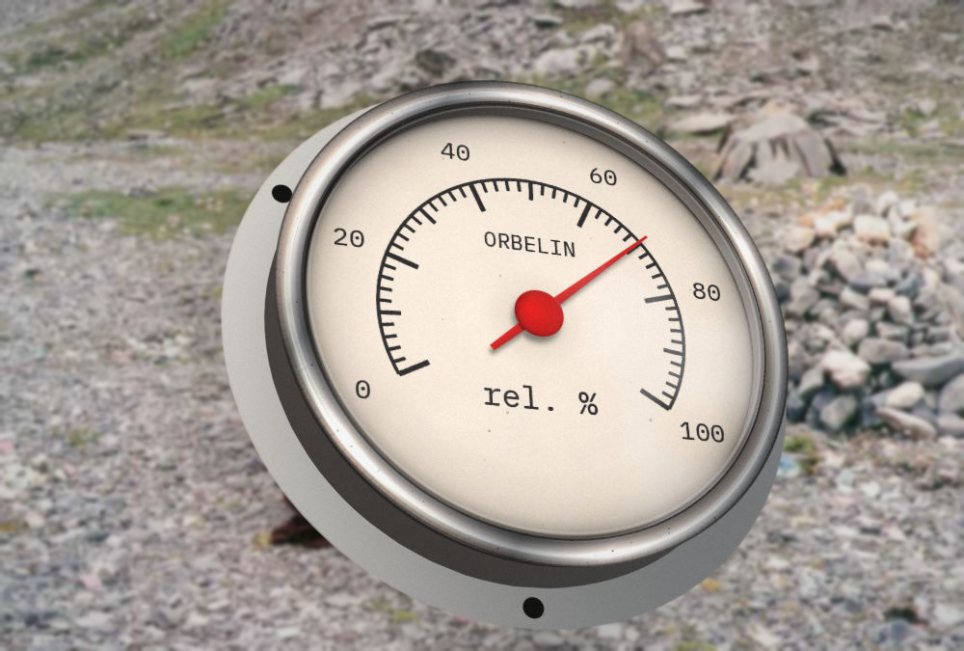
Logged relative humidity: 70
